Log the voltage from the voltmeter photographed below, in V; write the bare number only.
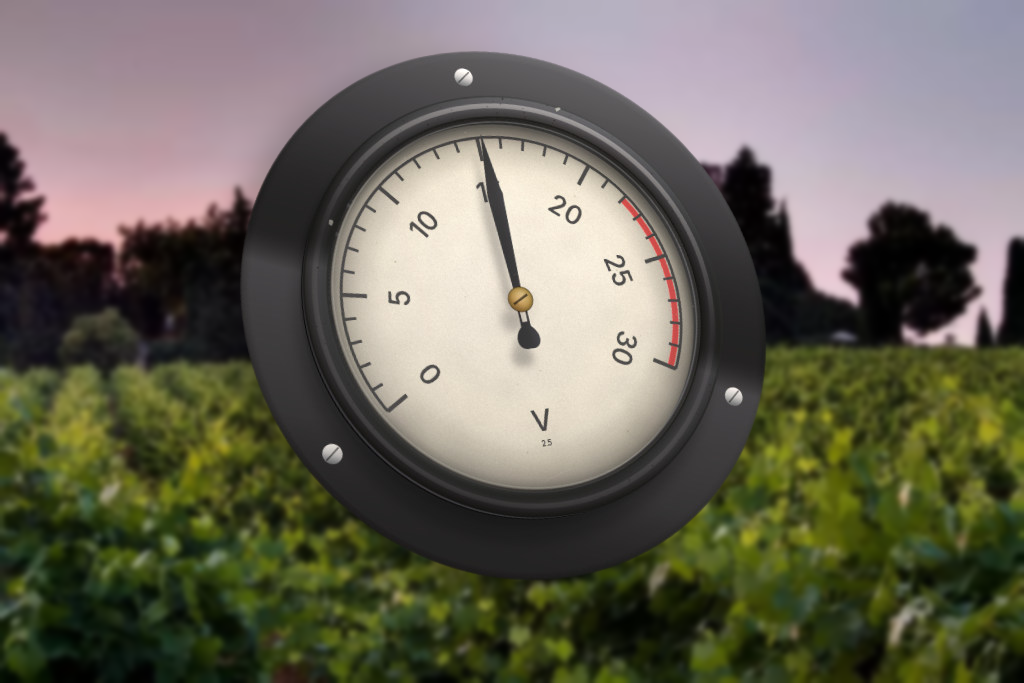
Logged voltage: 15
